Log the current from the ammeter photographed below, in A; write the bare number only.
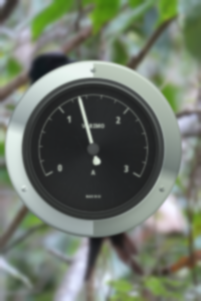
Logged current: 1.3
